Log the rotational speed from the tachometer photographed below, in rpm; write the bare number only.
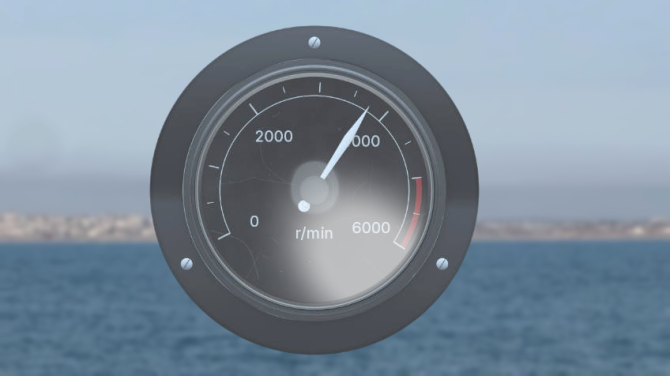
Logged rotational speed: 3750
